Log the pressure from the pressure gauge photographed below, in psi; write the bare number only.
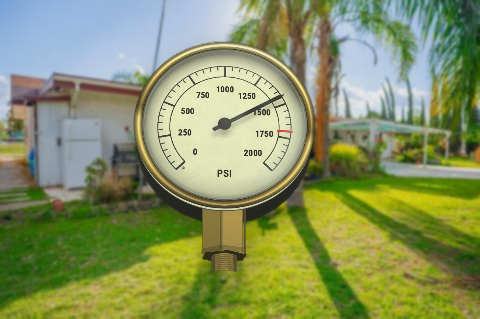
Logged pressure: 1450
